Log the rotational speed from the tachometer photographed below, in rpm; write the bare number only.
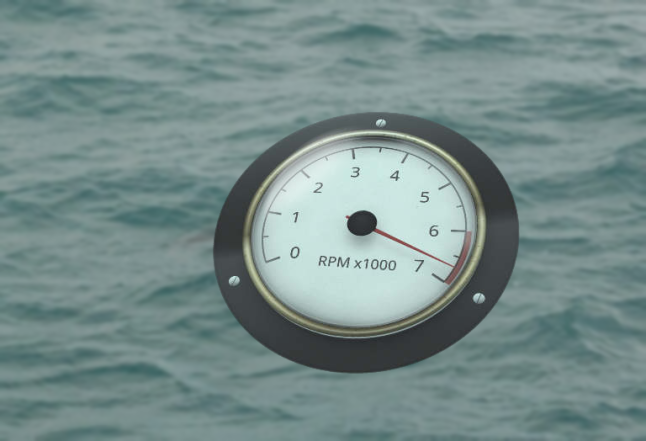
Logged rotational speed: 6750
